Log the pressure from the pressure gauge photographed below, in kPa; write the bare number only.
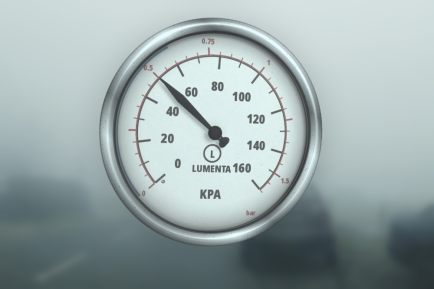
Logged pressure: 50
